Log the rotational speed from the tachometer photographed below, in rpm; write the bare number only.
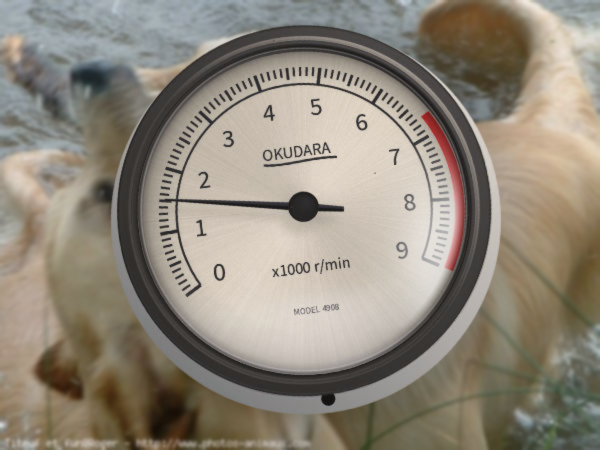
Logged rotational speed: 1500
